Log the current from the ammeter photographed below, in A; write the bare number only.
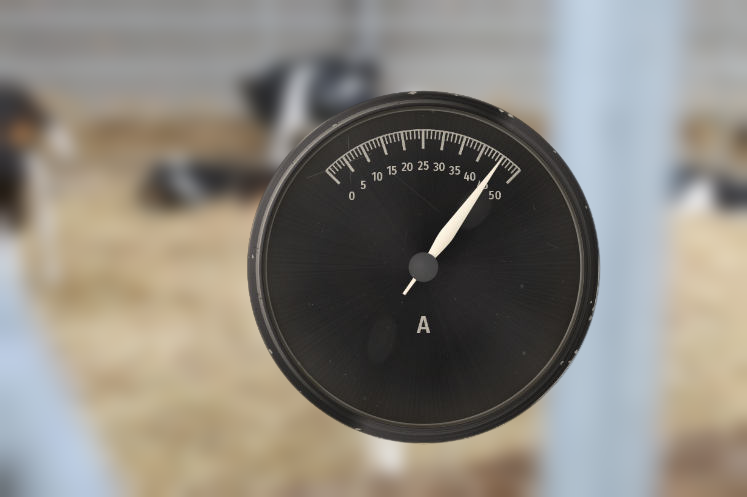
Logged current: 45
